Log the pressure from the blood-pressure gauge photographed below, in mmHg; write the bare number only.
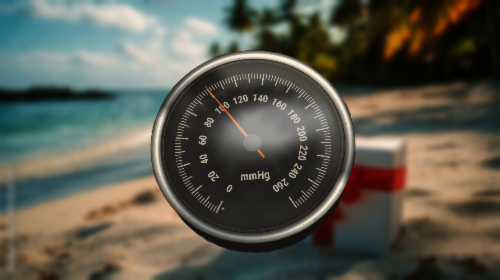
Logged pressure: 100
